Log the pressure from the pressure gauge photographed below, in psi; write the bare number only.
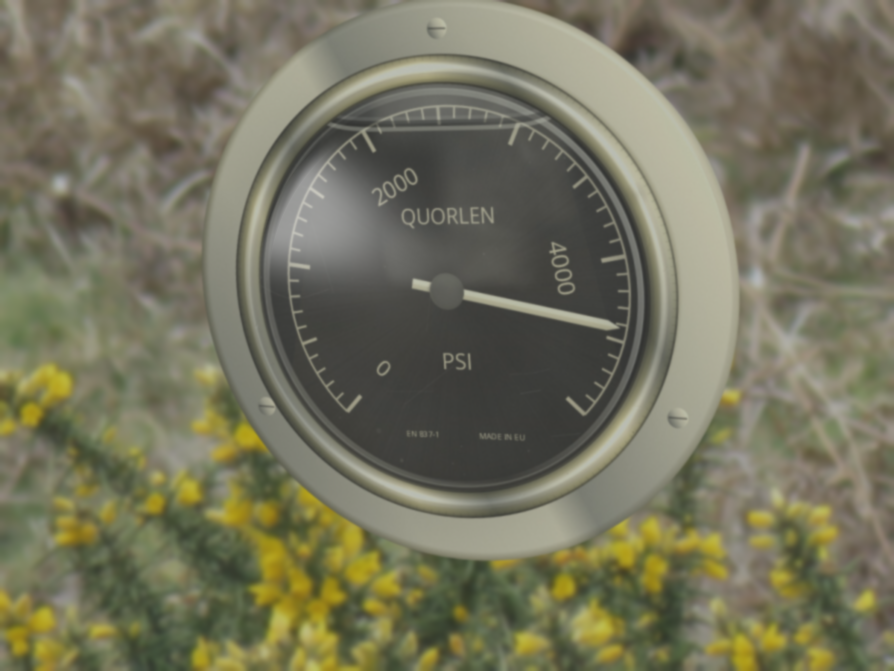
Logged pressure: 4400
